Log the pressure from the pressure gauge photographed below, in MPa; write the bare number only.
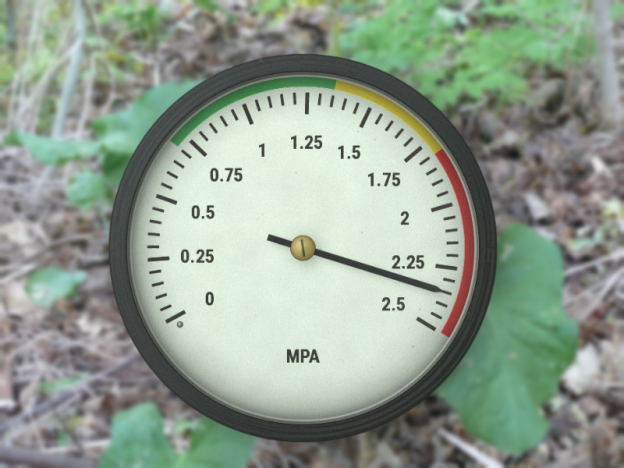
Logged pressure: 2.35
